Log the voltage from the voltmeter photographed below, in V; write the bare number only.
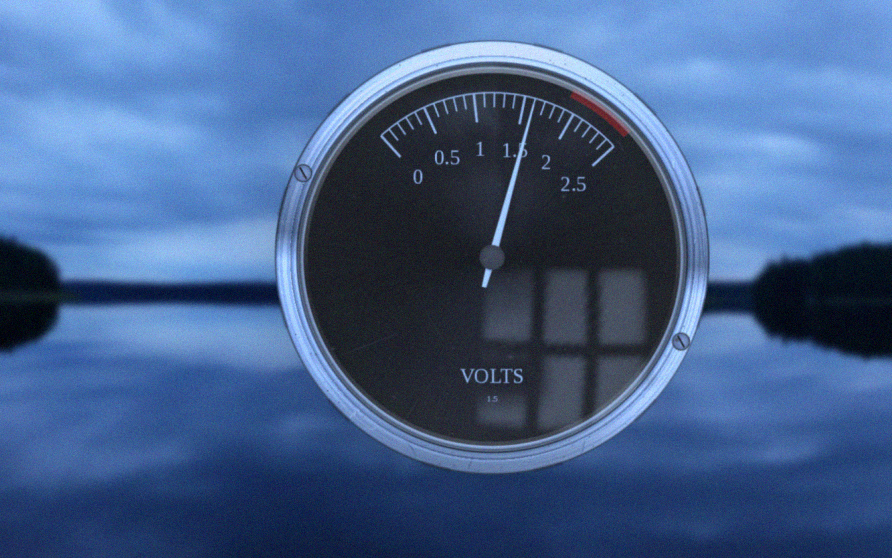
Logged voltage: 1.6
